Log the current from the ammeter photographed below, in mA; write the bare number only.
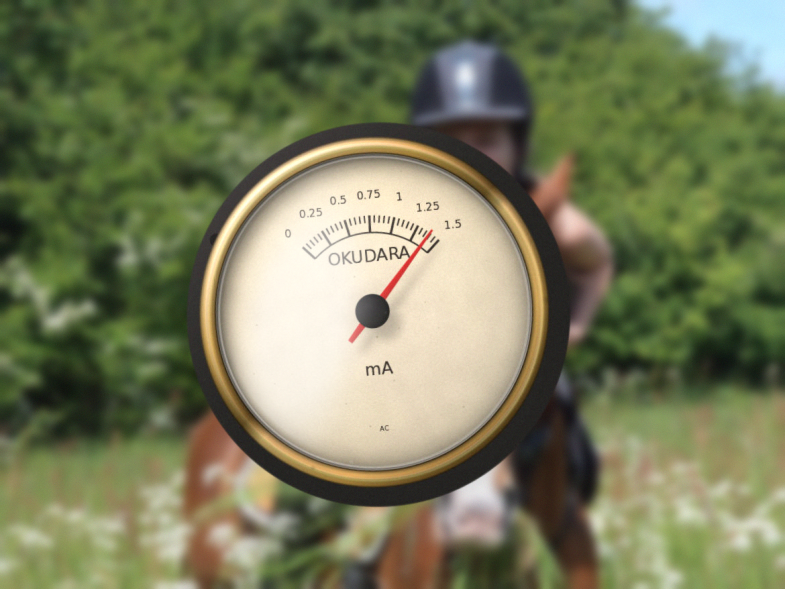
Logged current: 1.4
